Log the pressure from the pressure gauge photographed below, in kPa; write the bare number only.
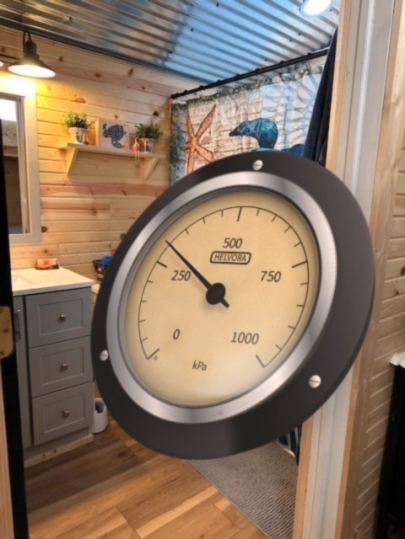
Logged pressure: 300
